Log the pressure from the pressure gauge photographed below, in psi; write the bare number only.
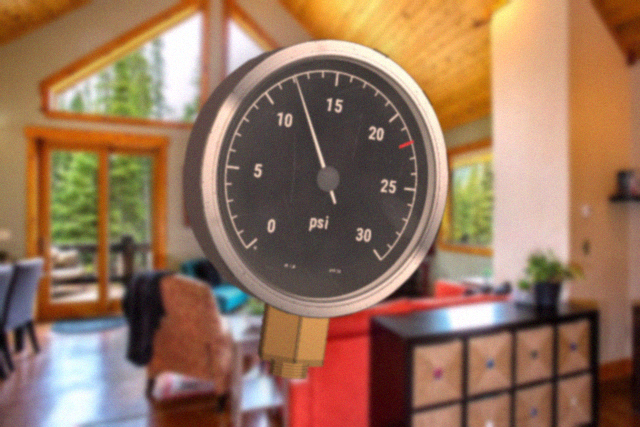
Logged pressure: 12
